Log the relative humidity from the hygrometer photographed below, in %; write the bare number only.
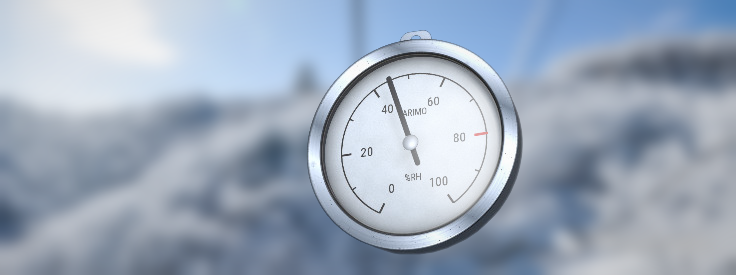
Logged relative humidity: 45
